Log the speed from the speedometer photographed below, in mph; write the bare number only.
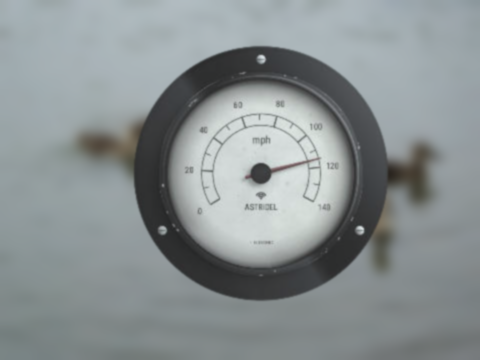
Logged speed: 115
